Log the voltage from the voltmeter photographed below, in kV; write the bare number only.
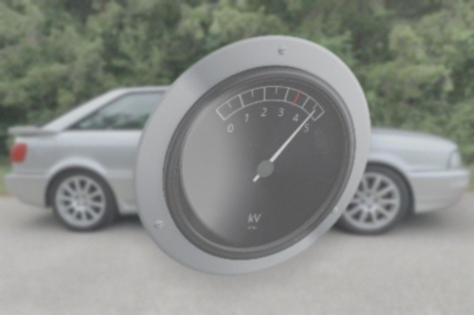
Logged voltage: 4.5
